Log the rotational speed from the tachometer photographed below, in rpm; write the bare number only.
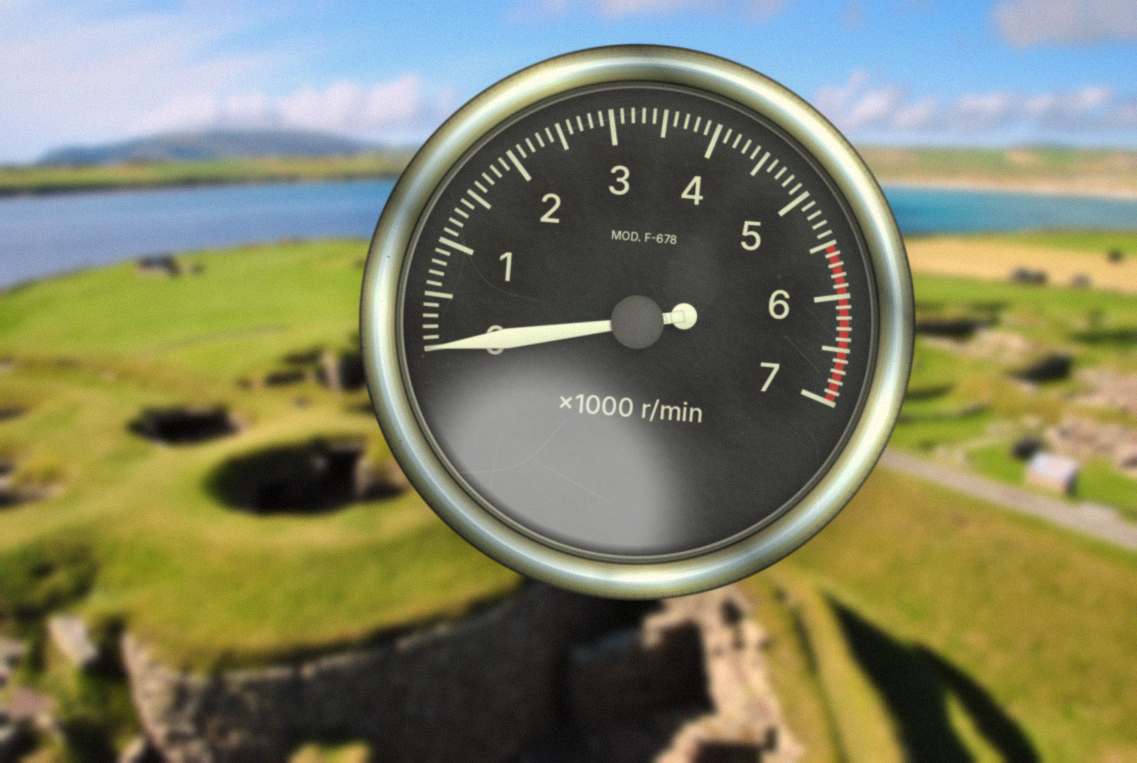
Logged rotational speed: 0
